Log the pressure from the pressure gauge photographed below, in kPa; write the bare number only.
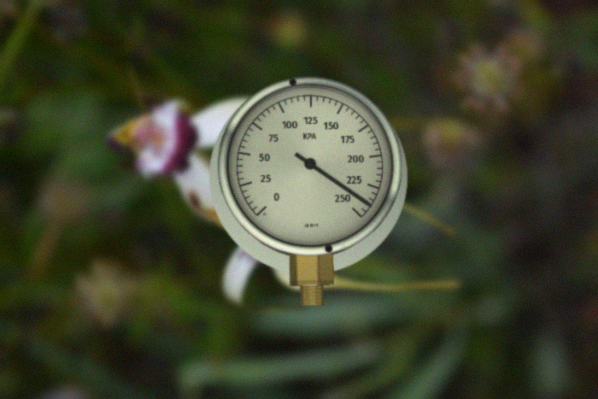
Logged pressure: 240
